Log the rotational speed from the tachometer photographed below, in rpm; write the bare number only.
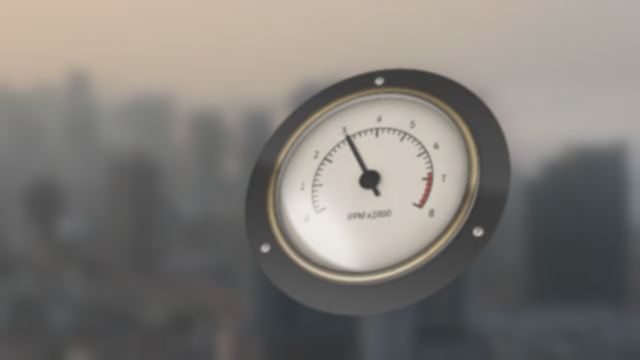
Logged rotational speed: 3000
